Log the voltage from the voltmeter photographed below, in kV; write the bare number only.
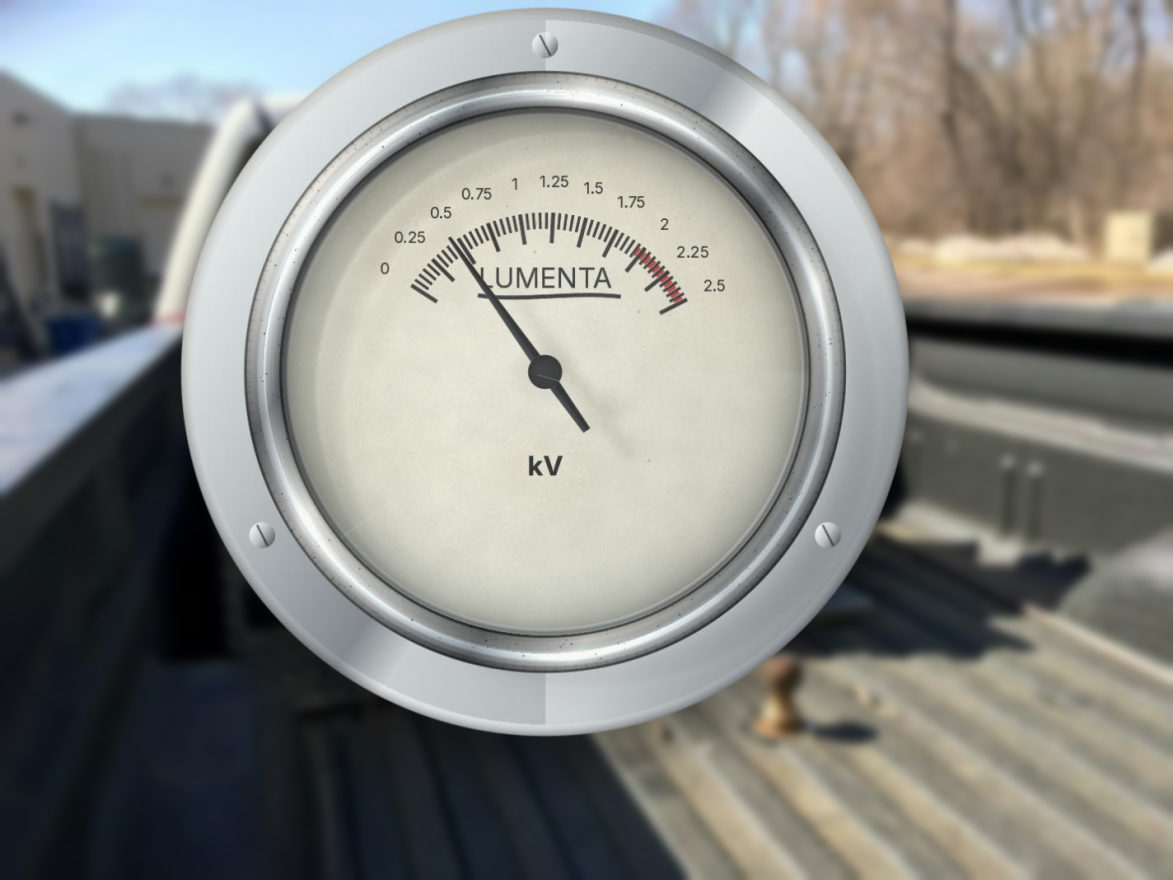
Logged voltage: 0.45
